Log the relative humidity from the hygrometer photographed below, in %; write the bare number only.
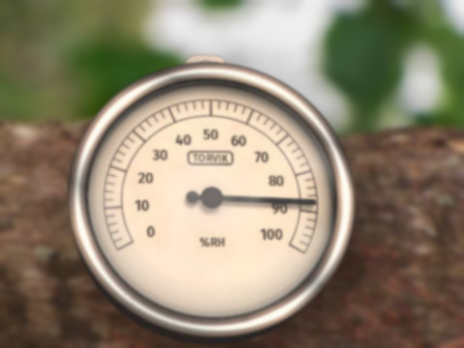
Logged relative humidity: 88
